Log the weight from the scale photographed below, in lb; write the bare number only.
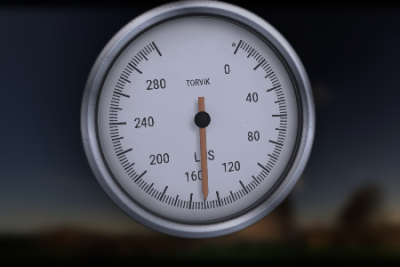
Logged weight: 150
